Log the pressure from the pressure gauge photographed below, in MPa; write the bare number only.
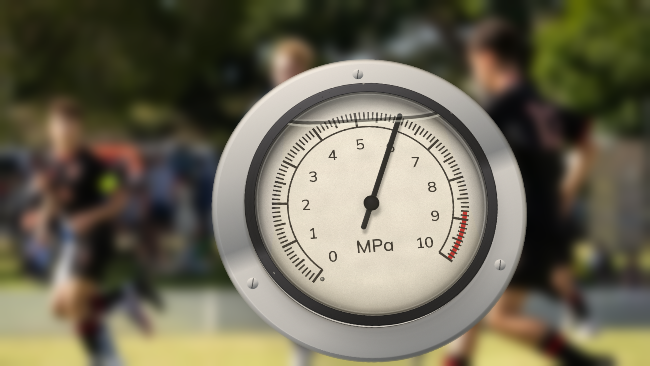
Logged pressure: 6
